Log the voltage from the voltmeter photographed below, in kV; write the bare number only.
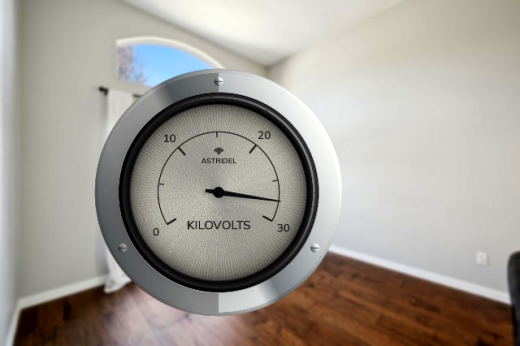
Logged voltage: 27.5
